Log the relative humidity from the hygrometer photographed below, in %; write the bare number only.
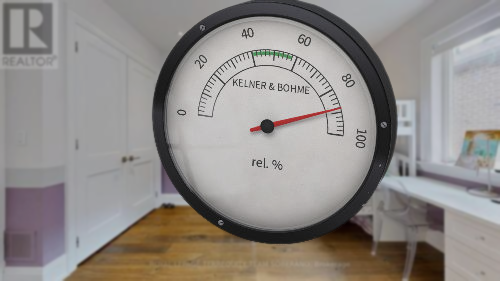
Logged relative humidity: 88
